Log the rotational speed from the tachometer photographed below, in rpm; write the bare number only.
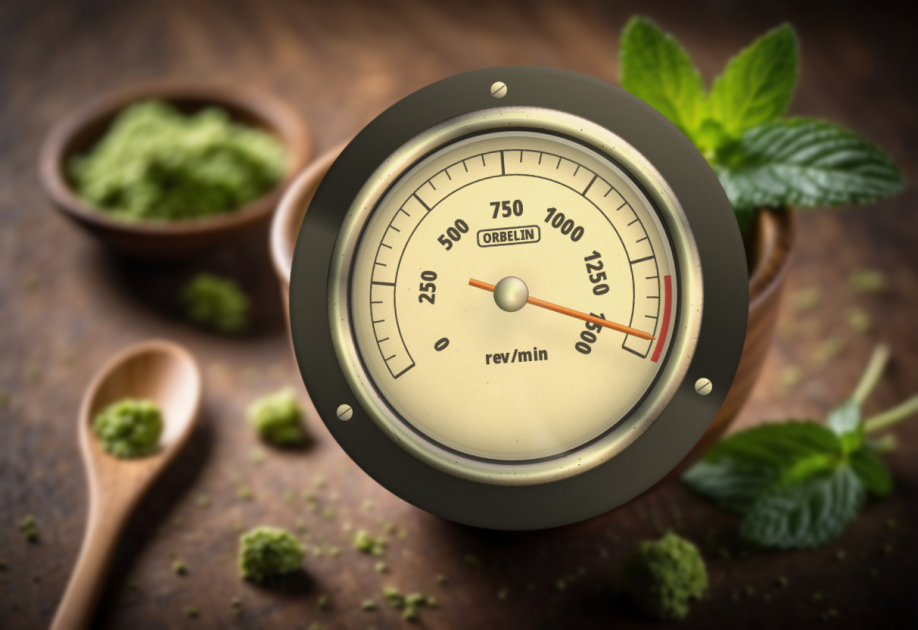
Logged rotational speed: 1450
